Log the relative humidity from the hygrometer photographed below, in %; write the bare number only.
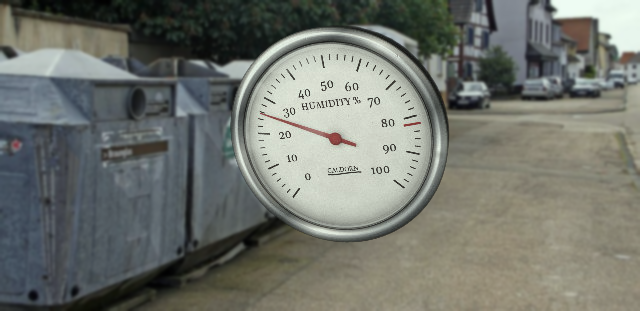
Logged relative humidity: 26
